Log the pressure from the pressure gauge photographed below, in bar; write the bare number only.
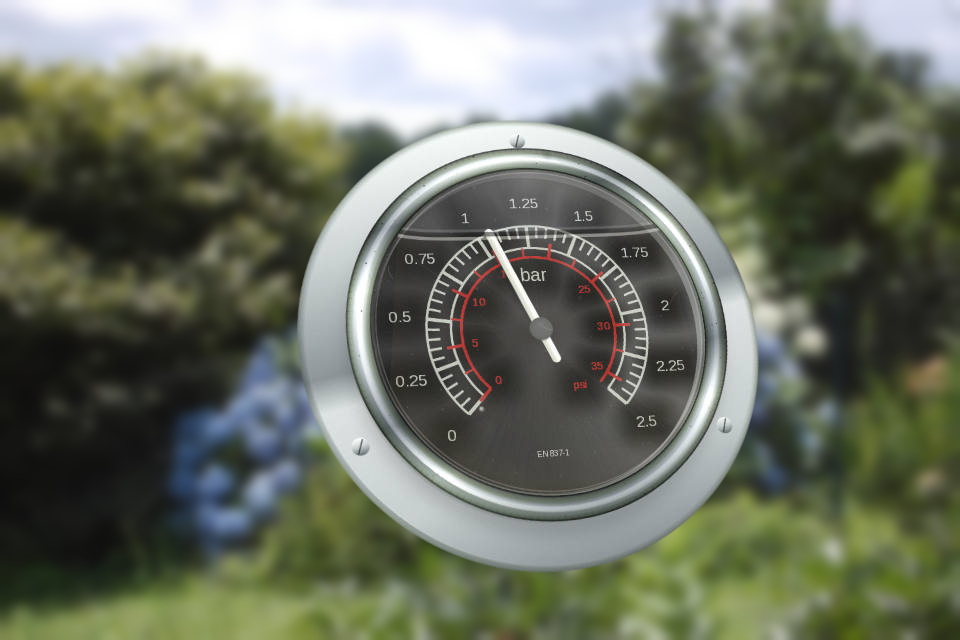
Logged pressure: 1.05
